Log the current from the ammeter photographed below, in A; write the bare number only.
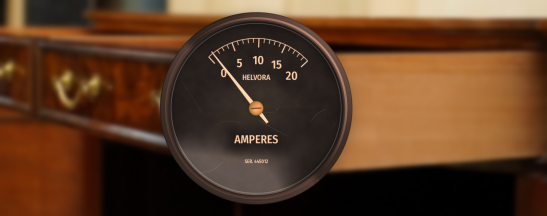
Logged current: 1
